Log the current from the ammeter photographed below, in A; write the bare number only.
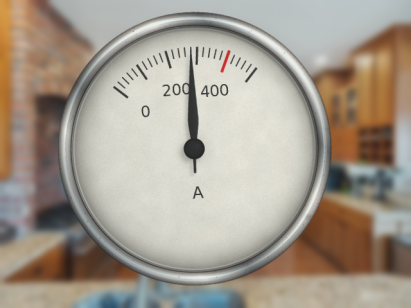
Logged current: 280
